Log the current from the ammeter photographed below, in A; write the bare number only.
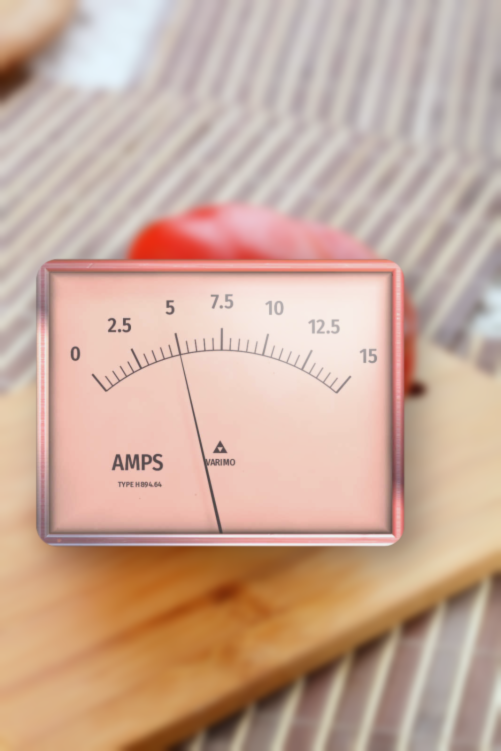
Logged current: 5
